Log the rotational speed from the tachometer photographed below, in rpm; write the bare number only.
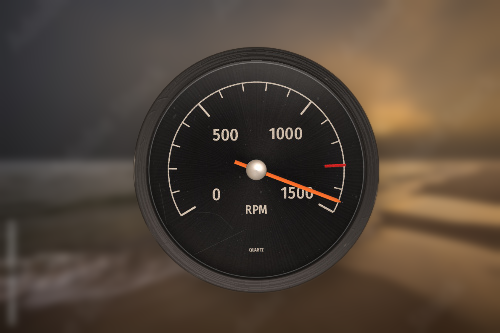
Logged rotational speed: 1450
